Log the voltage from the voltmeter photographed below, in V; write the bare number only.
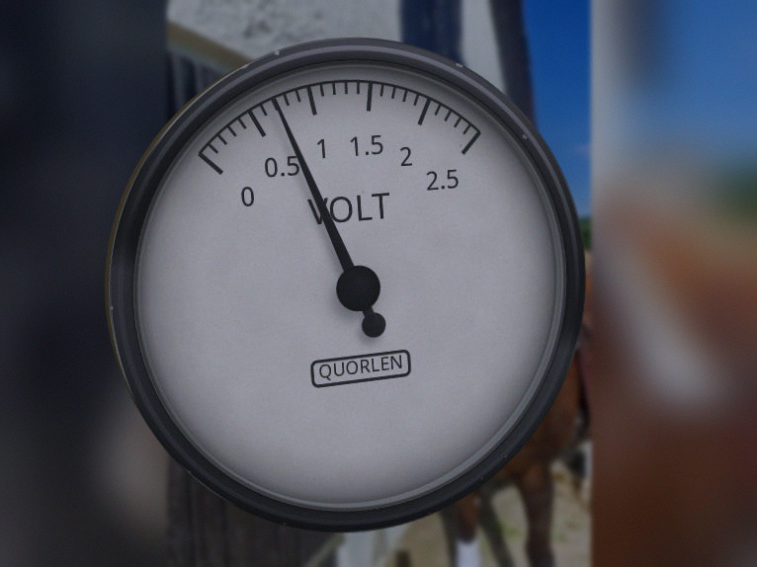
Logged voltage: 0.7
